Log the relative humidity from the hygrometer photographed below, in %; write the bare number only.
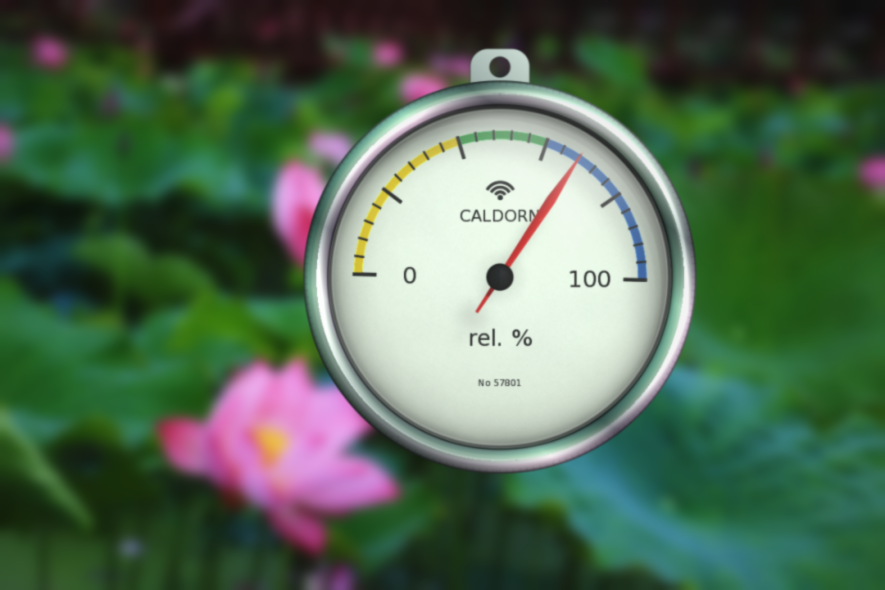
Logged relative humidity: 68
